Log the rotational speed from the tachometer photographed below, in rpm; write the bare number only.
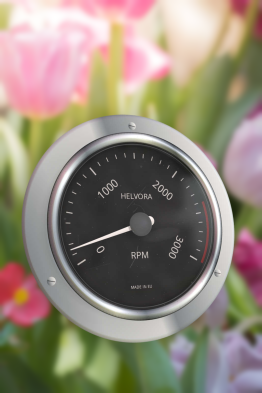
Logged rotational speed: 150
